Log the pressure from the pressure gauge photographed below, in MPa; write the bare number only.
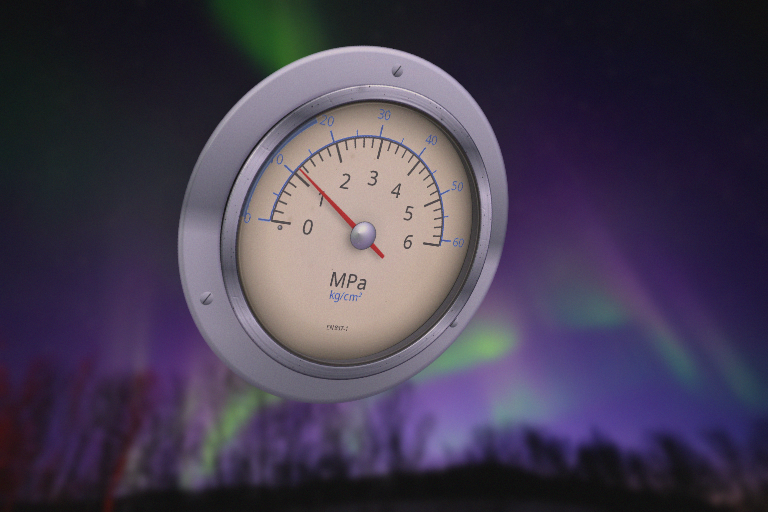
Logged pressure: 1.1
